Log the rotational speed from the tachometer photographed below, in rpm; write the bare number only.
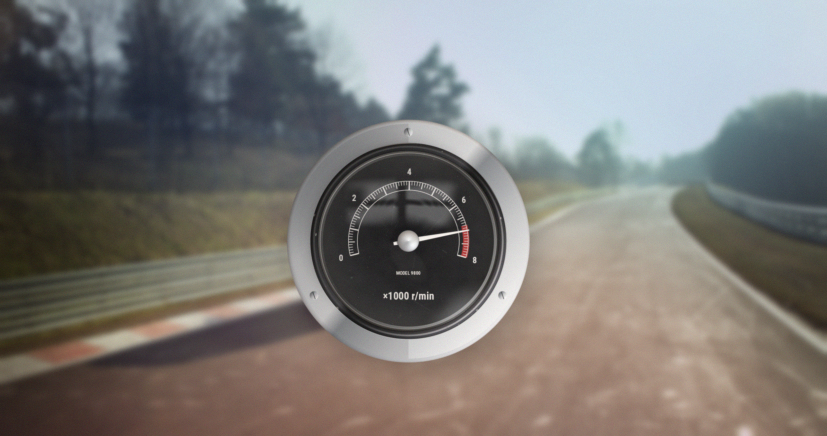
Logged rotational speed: 7000
